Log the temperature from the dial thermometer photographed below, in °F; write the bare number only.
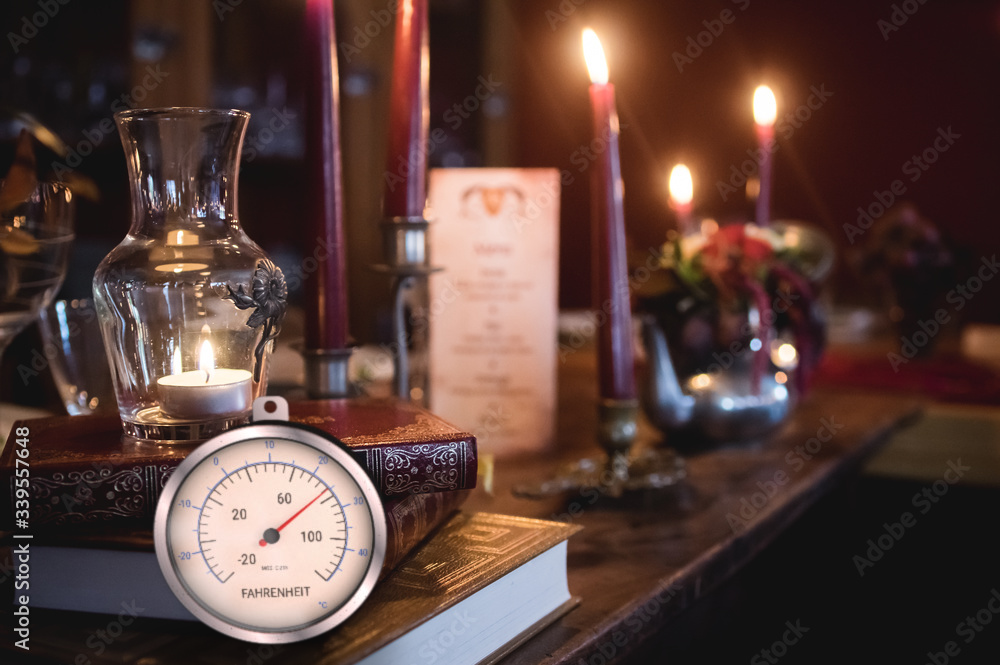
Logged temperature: 76
